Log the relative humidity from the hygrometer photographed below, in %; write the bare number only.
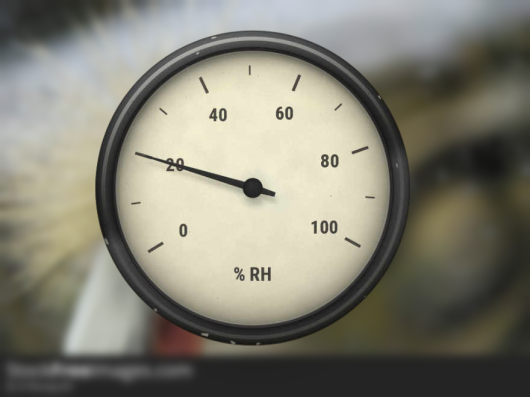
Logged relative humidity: 20
